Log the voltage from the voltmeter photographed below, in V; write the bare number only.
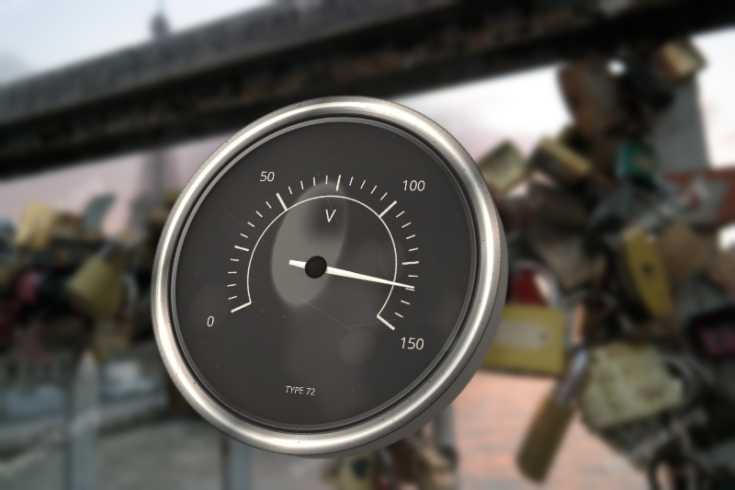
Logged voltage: 135
